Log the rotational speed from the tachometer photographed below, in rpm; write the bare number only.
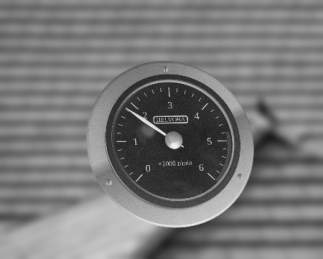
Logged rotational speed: 1800
